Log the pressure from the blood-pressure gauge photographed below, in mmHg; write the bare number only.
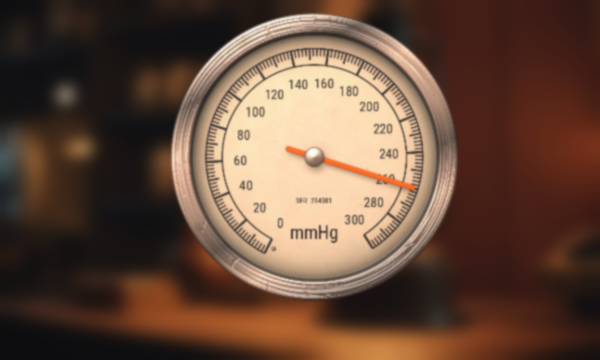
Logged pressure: 260
